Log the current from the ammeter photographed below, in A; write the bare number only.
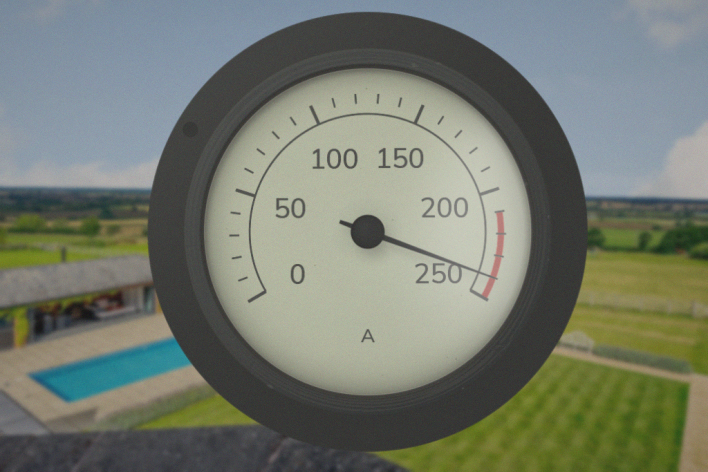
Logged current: 240
